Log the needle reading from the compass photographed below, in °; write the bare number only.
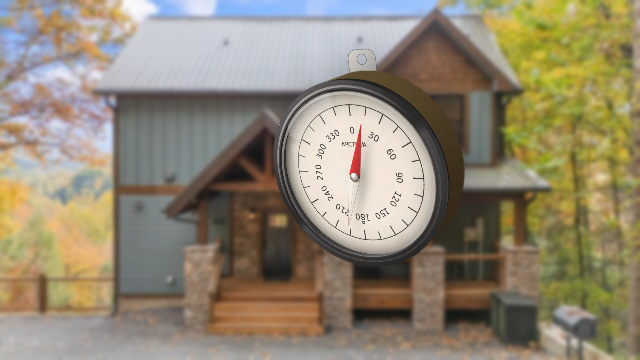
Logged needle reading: 15
